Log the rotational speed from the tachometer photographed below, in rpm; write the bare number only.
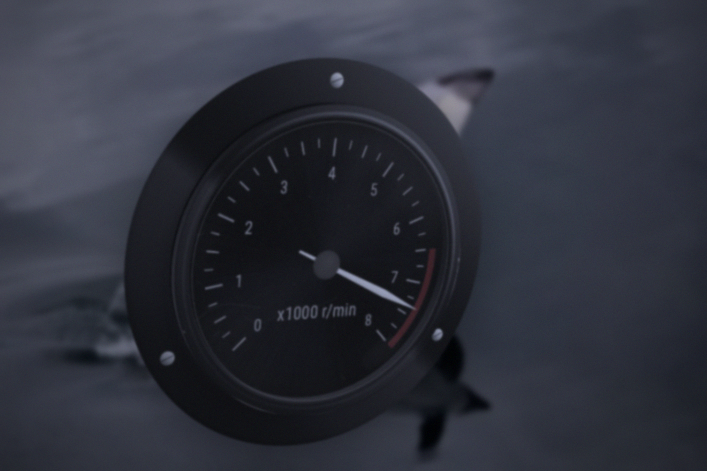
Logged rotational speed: 7375
